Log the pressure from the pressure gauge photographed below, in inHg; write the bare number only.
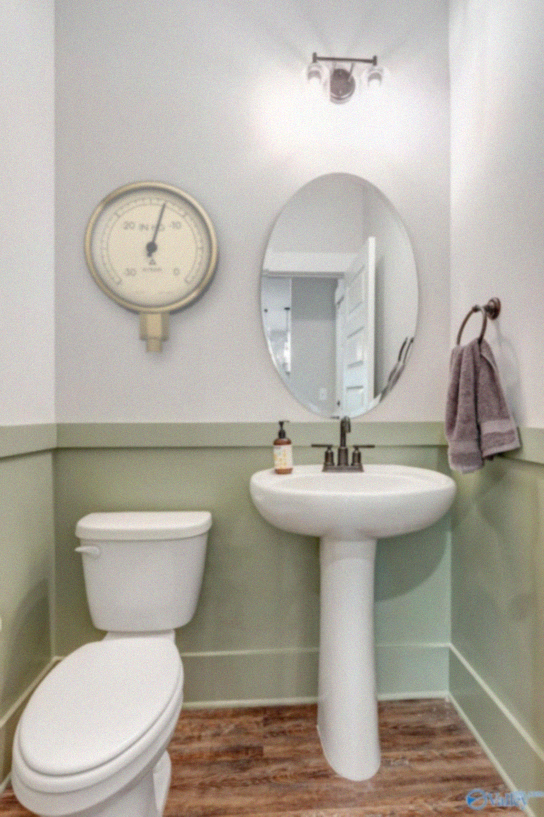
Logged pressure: -13
